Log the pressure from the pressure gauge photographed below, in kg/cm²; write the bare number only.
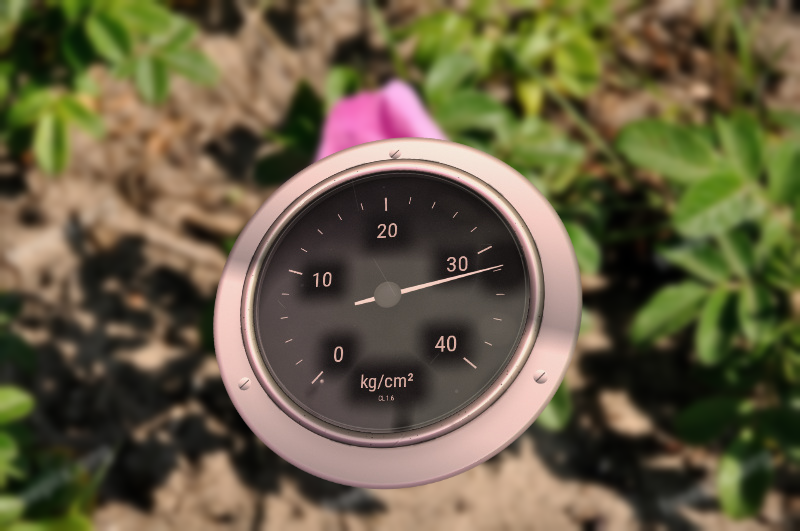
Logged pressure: 32
